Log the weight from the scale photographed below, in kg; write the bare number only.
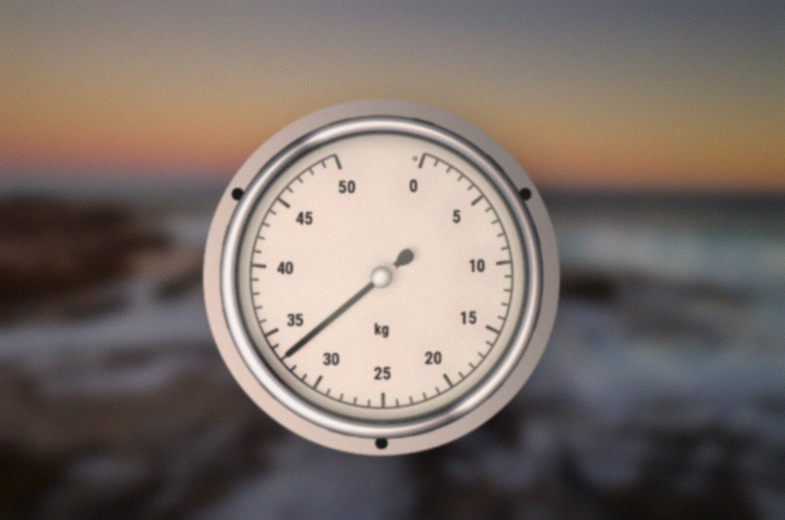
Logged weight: 33
